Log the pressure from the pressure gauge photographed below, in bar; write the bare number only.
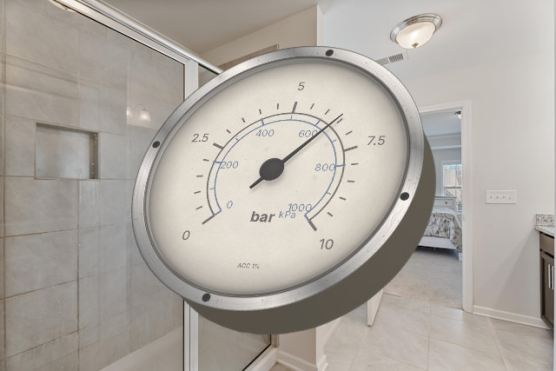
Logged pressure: 6.5
